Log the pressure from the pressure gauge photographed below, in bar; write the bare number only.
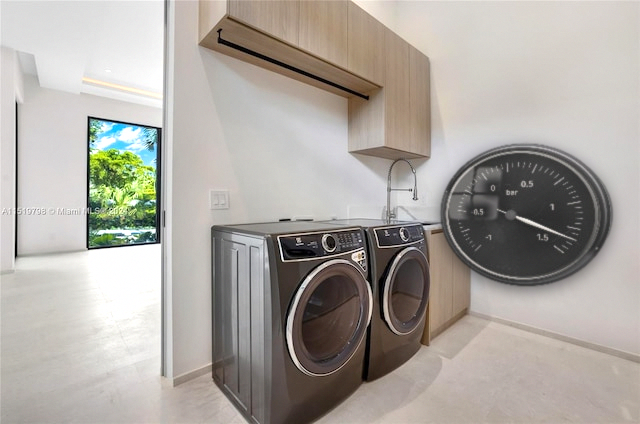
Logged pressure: 1.35
